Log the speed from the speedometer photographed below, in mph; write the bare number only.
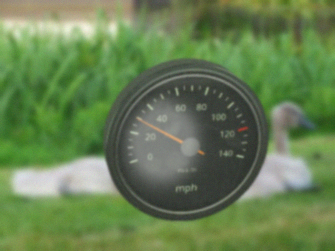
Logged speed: 30
